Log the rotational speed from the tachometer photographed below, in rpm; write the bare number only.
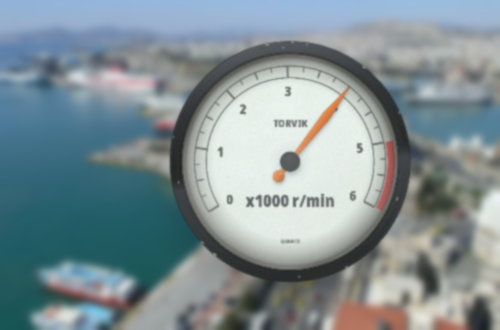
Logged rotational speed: 4000
